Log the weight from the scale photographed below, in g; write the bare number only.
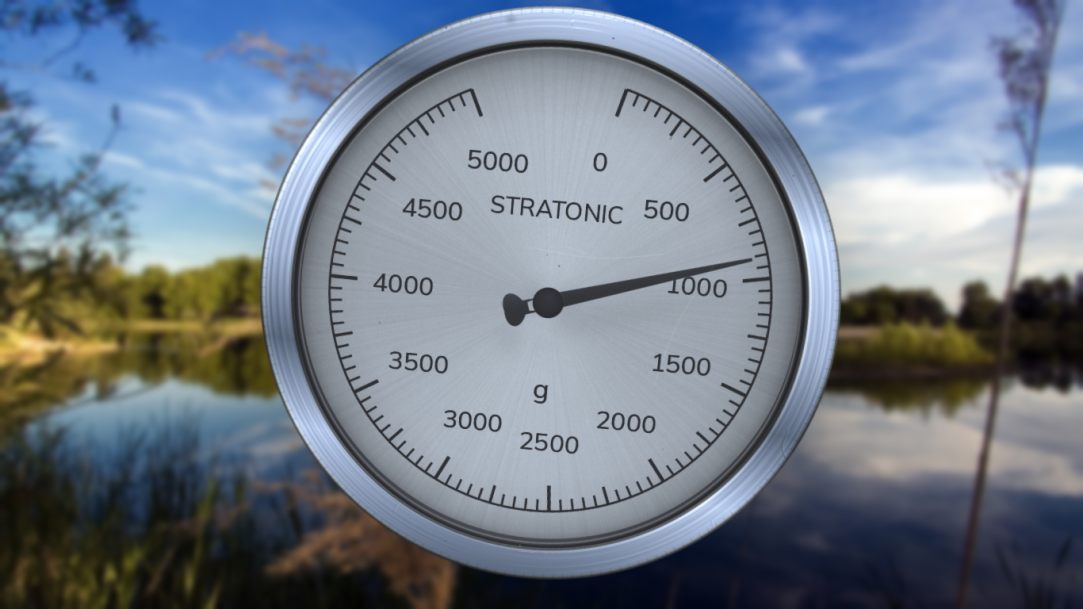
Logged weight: 900
